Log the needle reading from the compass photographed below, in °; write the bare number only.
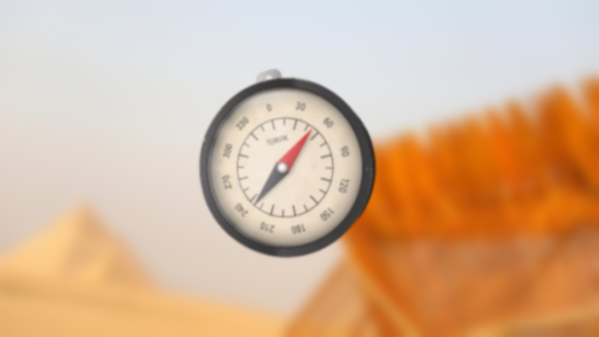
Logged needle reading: 52.5
